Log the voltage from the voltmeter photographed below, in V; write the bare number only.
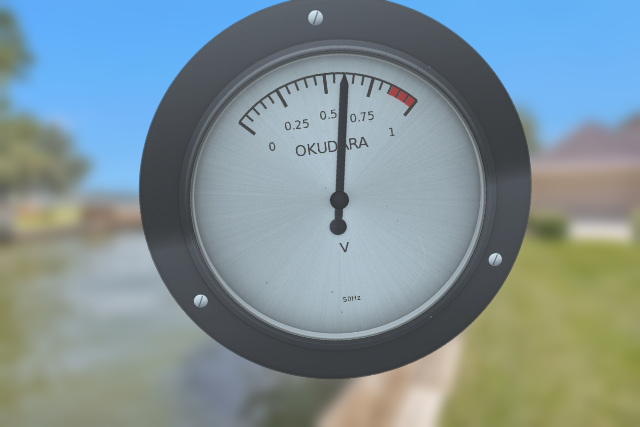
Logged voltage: 0.6
